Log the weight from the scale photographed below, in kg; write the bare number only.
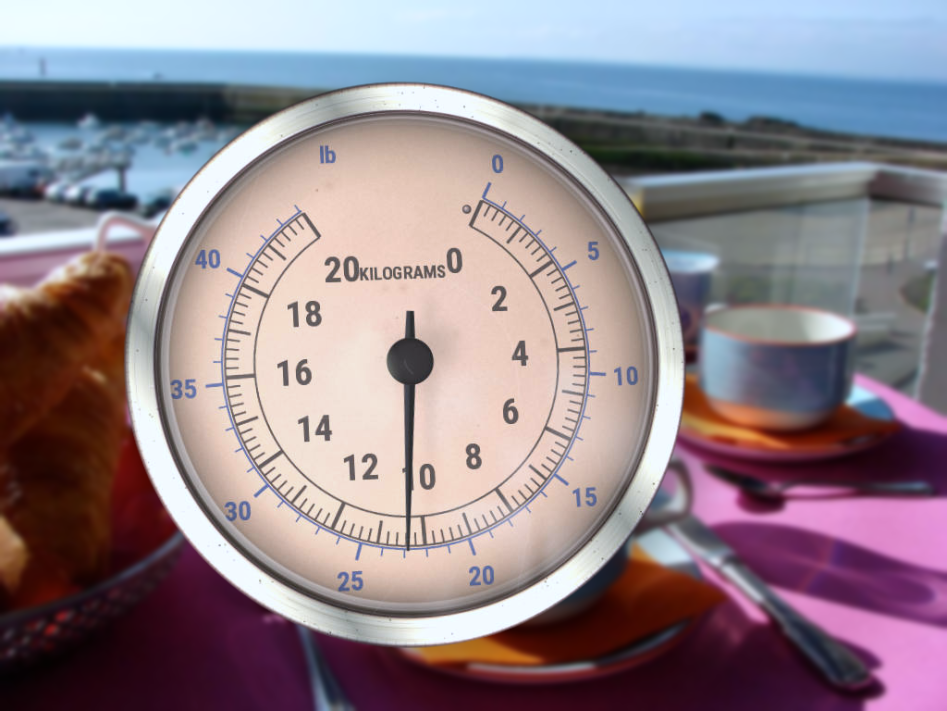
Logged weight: 10.4
